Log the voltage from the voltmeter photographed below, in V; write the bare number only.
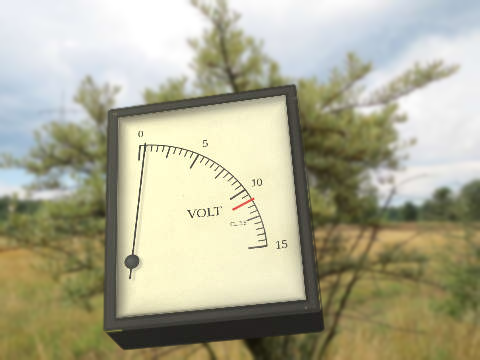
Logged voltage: 0.5
